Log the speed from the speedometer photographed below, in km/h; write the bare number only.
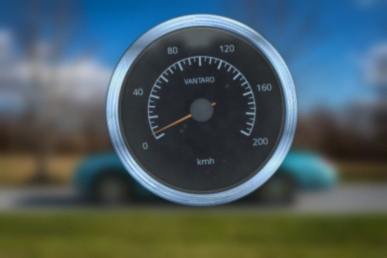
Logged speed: 5
